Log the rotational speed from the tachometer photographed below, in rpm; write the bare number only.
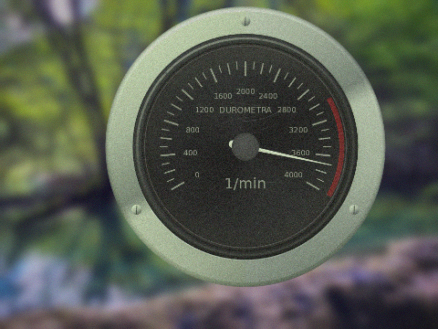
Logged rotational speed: 3700
